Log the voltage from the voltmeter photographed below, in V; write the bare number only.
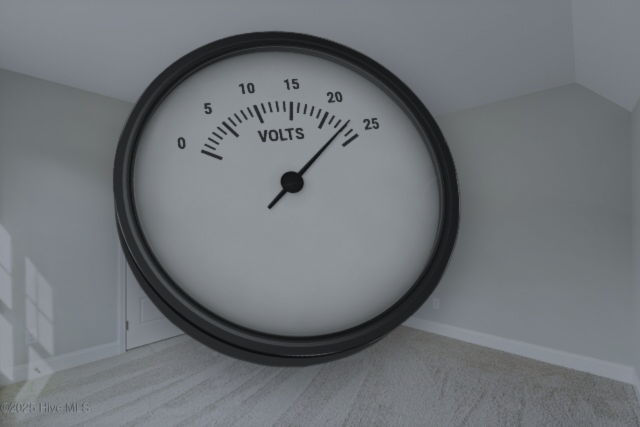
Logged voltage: 23
